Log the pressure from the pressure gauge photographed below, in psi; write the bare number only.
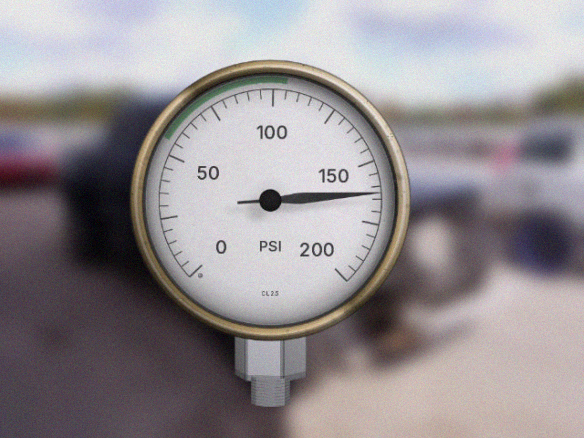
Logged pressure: 162.5
